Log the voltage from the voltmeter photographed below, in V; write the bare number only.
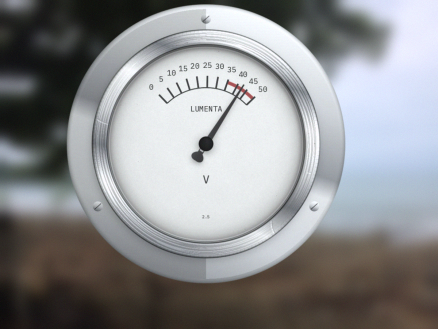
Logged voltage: 42.5
